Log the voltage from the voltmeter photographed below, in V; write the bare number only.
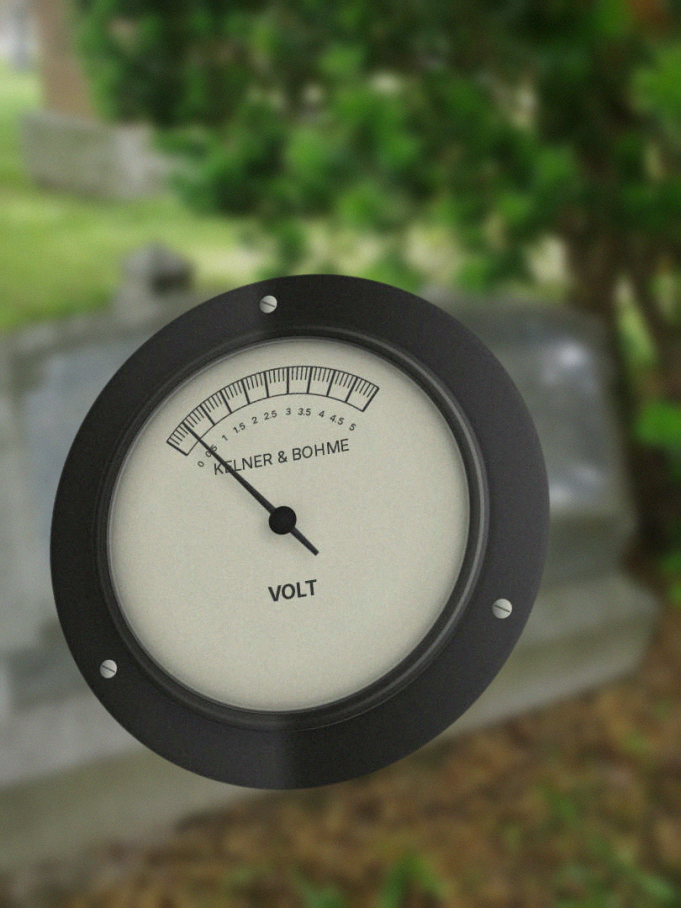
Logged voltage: 0.5
